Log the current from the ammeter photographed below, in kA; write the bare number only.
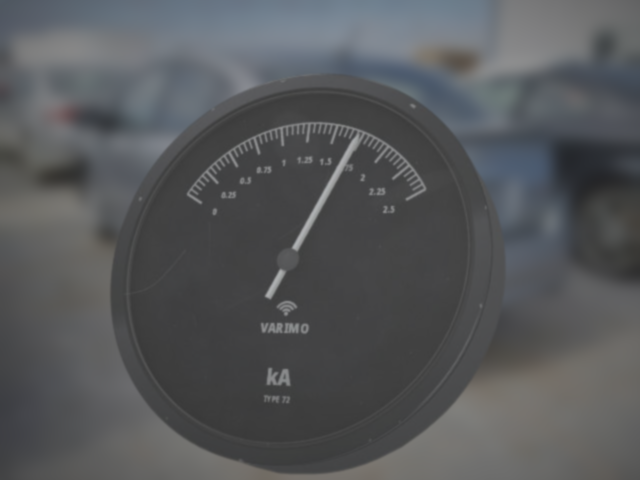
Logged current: 1.75
